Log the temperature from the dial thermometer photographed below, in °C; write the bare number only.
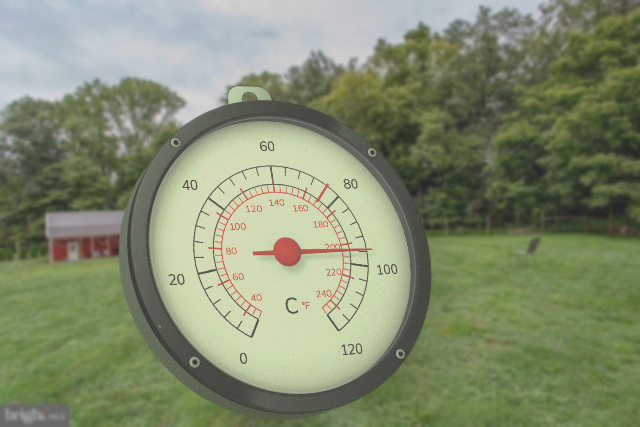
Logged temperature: 96
